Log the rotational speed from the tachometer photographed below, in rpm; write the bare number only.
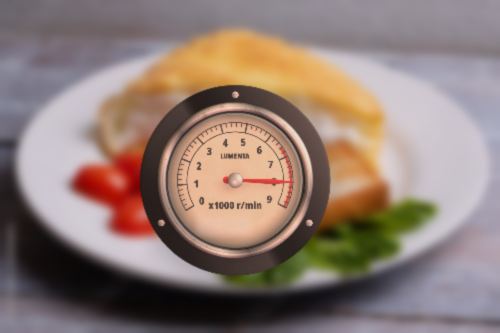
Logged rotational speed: 8000
